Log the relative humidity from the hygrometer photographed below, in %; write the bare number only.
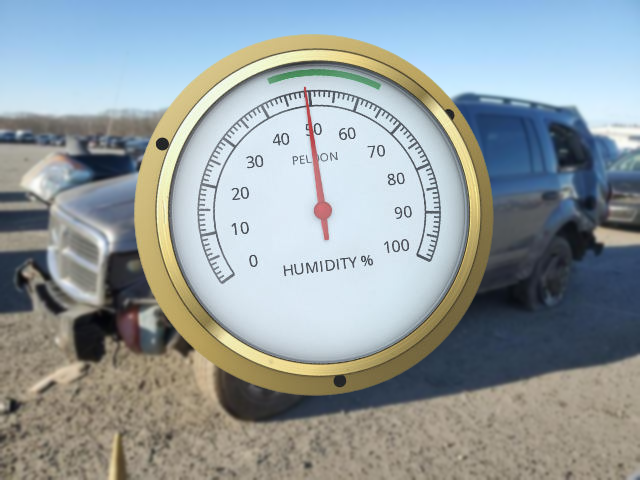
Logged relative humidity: 49
